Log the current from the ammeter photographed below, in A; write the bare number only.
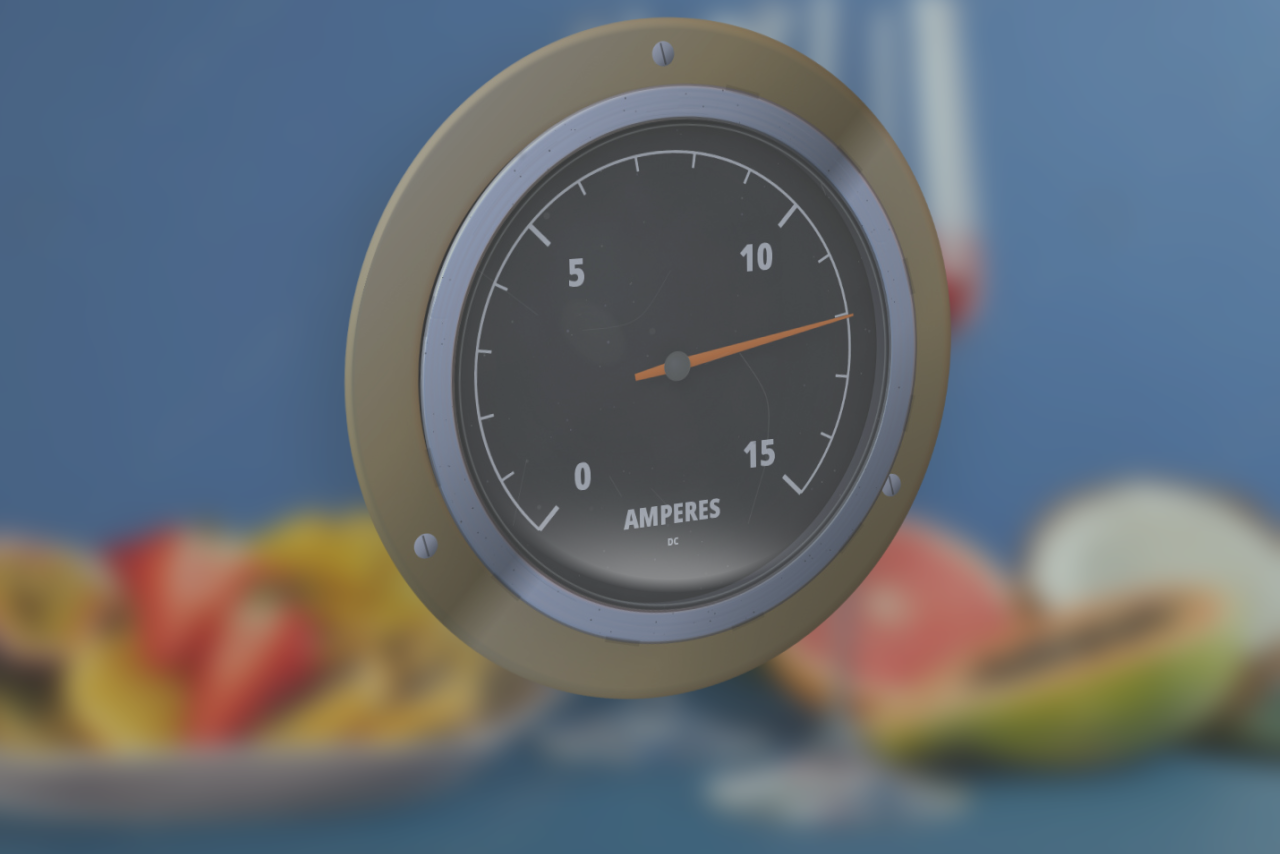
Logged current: 12
